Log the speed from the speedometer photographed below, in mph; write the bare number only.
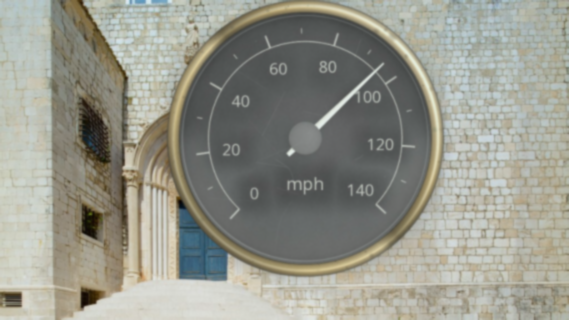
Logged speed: 95
